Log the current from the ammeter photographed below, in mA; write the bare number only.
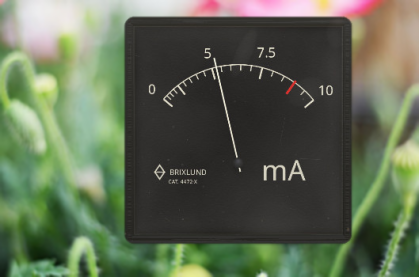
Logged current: 5.25
